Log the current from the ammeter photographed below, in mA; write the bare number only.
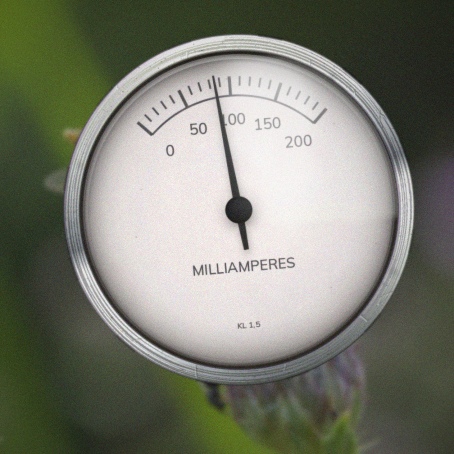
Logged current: 85
